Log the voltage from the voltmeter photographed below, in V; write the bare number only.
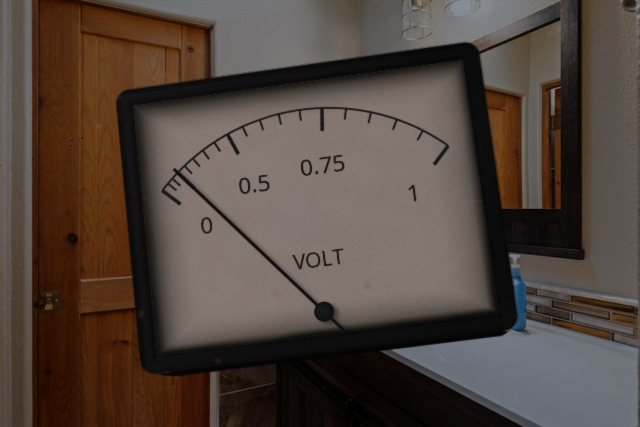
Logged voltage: 0.25
